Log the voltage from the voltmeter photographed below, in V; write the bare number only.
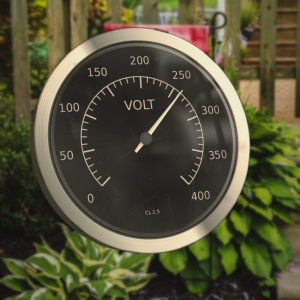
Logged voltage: 260
